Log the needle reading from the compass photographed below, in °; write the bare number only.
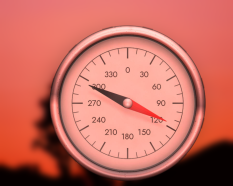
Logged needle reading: 115
